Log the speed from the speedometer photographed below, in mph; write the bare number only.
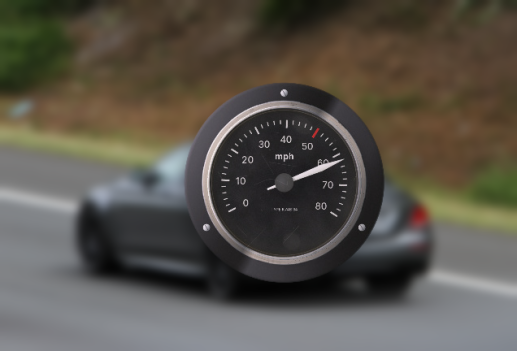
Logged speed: 62
